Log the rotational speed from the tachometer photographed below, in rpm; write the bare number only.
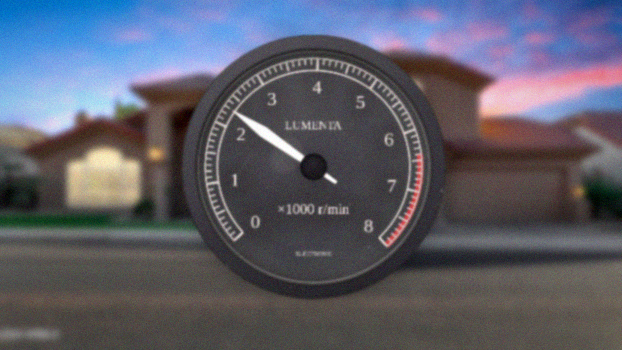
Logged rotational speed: 2300
